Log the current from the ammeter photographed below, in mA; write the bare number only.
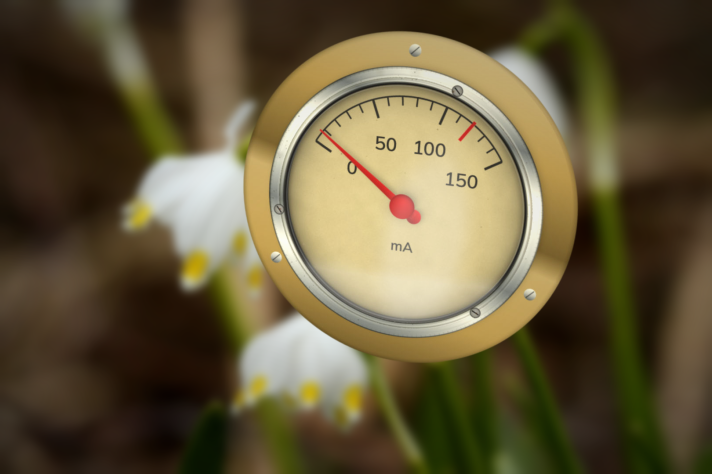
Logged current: 10
